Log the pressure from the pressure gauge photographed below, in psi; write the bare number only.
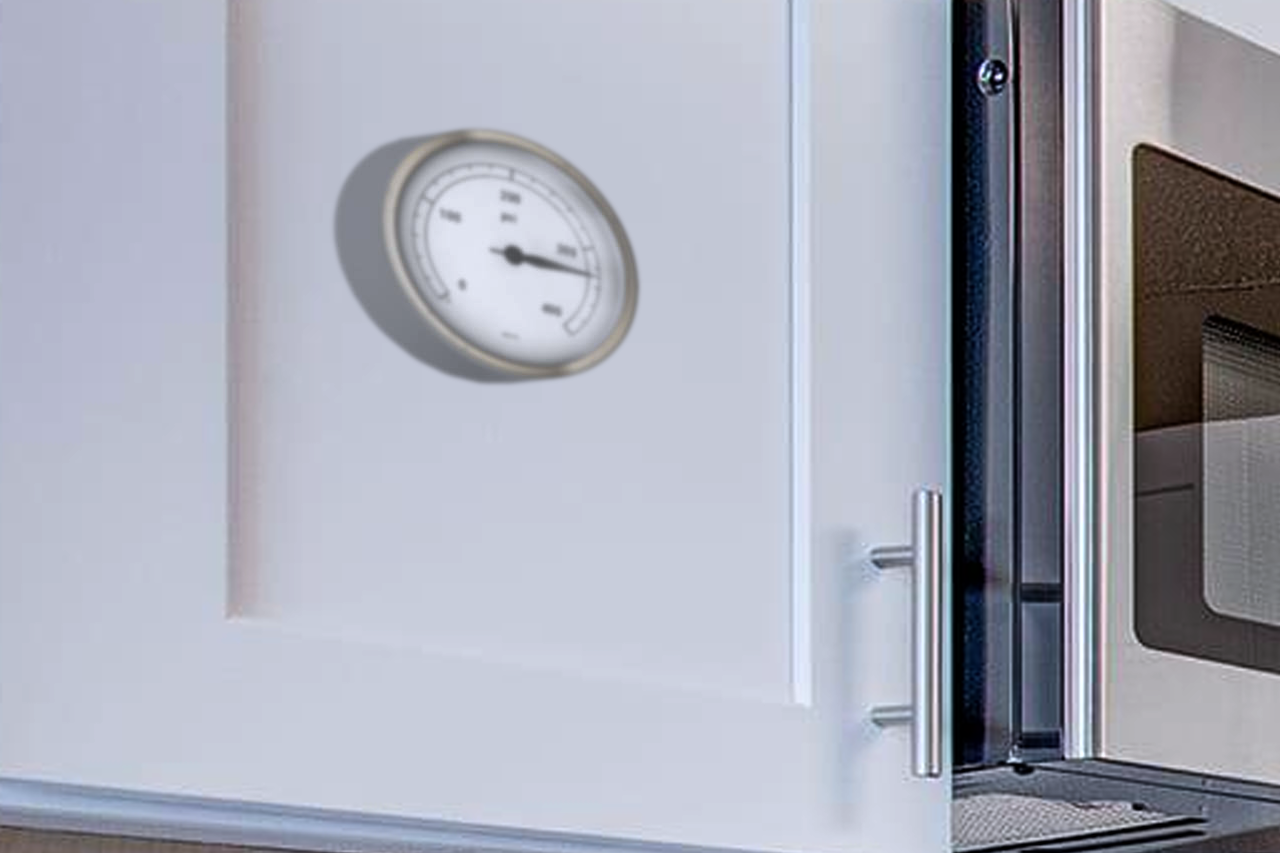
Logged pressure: 330
